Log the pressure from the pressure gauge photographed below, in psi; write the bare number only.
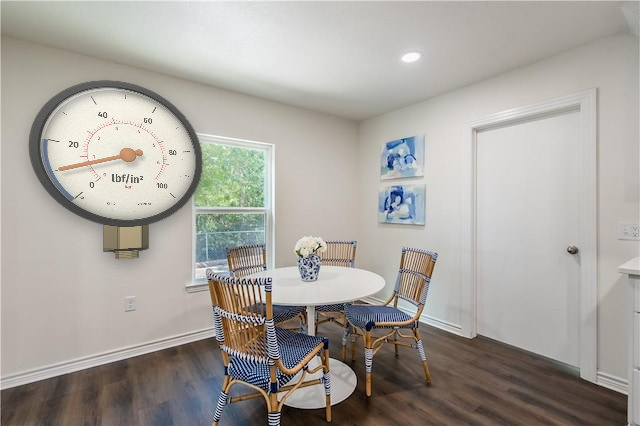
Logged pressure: 10
